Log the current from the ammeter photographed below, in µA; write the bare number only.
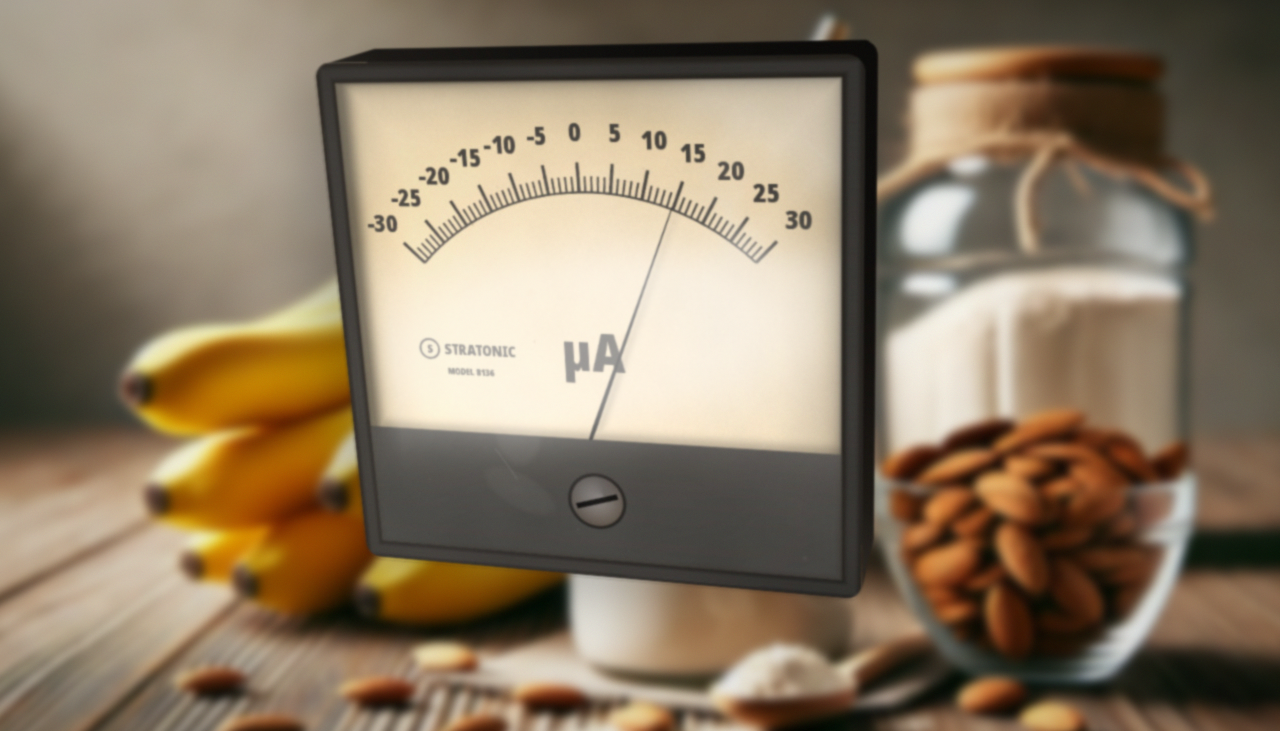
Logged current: 15
